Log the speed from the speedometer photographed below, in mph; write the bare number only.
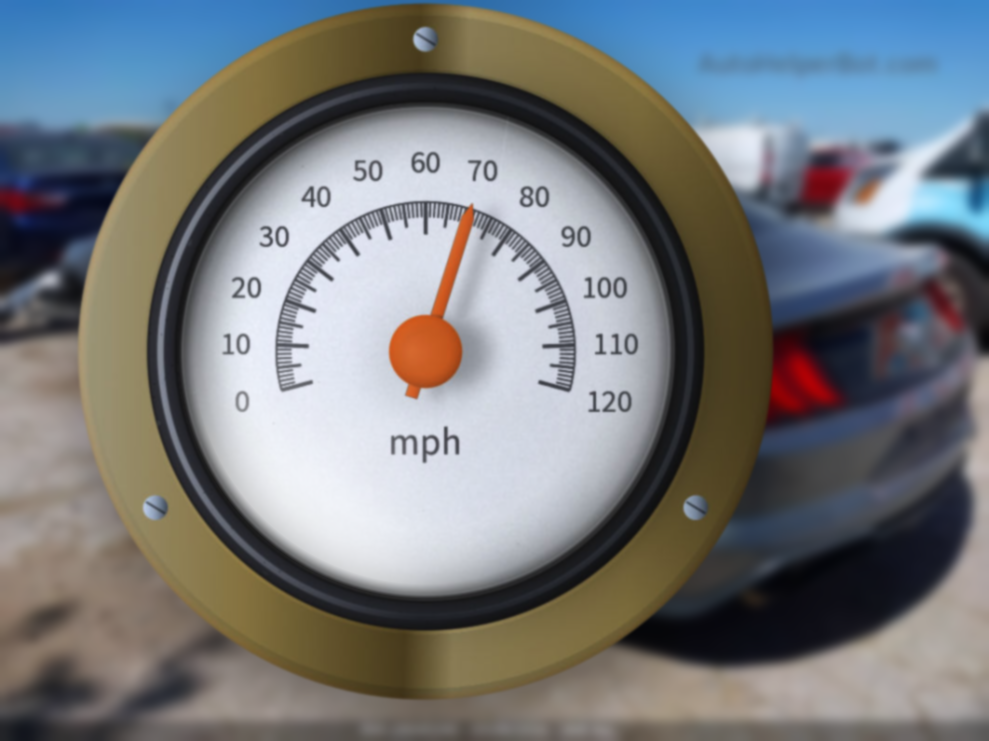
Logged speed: 70
